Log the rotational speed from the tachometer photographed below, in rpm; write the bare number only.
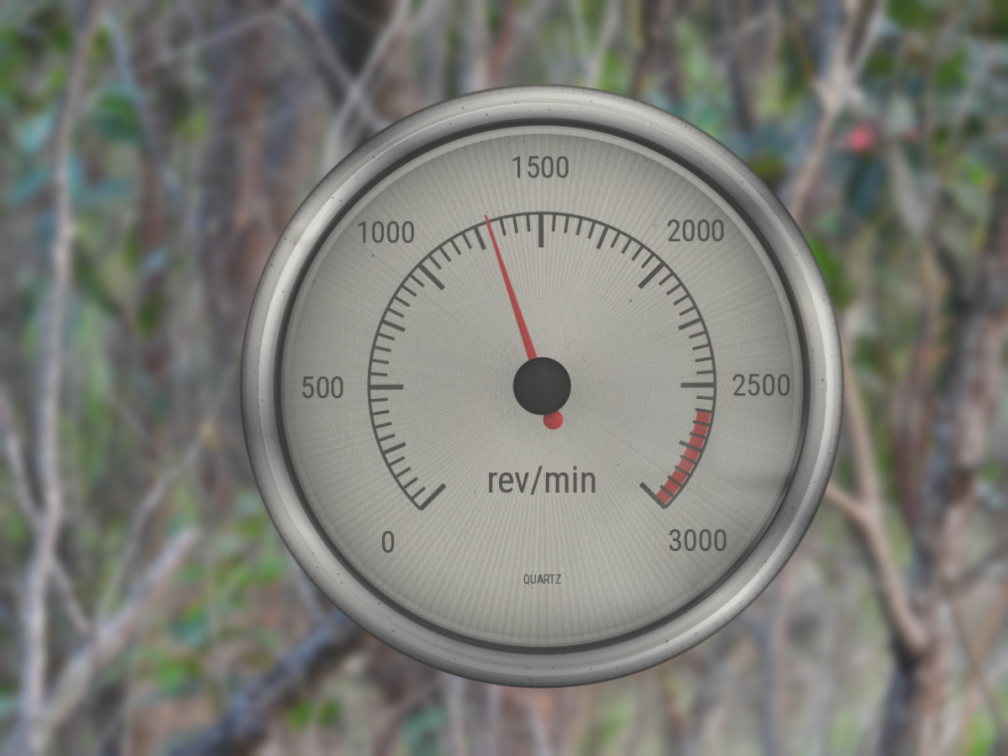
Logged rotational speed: 1300
